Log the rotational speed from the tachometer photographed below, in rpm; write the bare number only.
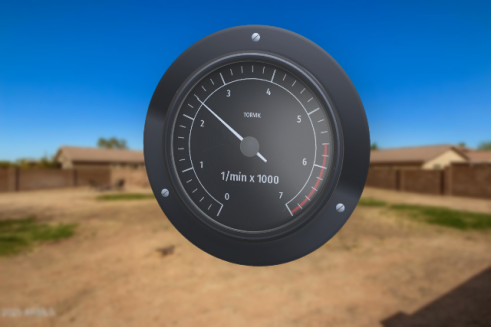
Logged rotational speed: 2400
